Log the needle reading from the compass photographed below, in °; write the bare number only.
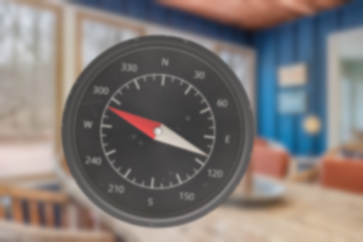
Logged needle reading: 290
